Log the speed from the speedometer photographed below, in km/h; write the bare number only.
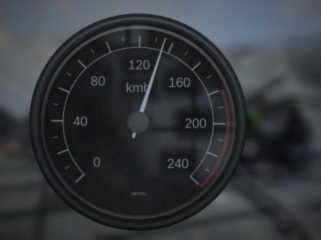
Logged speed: 135
